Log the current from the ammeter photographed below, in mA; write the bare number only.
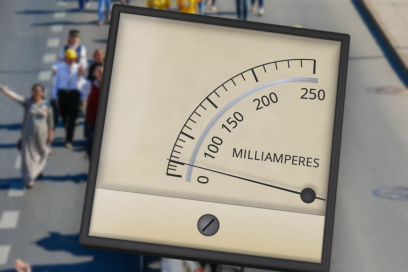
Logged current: 50
